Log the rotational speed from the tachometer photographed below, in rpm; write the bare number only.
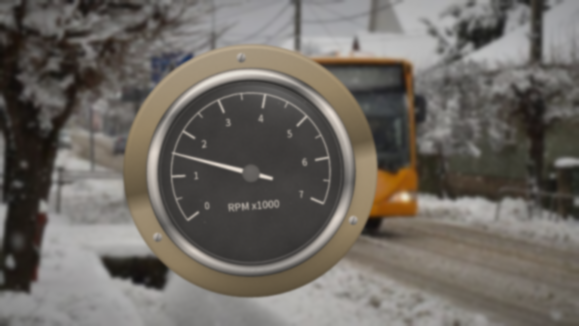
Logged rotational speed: 1500
